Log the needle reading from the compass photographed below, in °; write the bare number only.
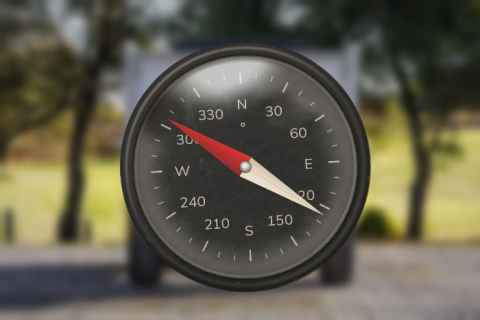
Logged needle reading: 305
